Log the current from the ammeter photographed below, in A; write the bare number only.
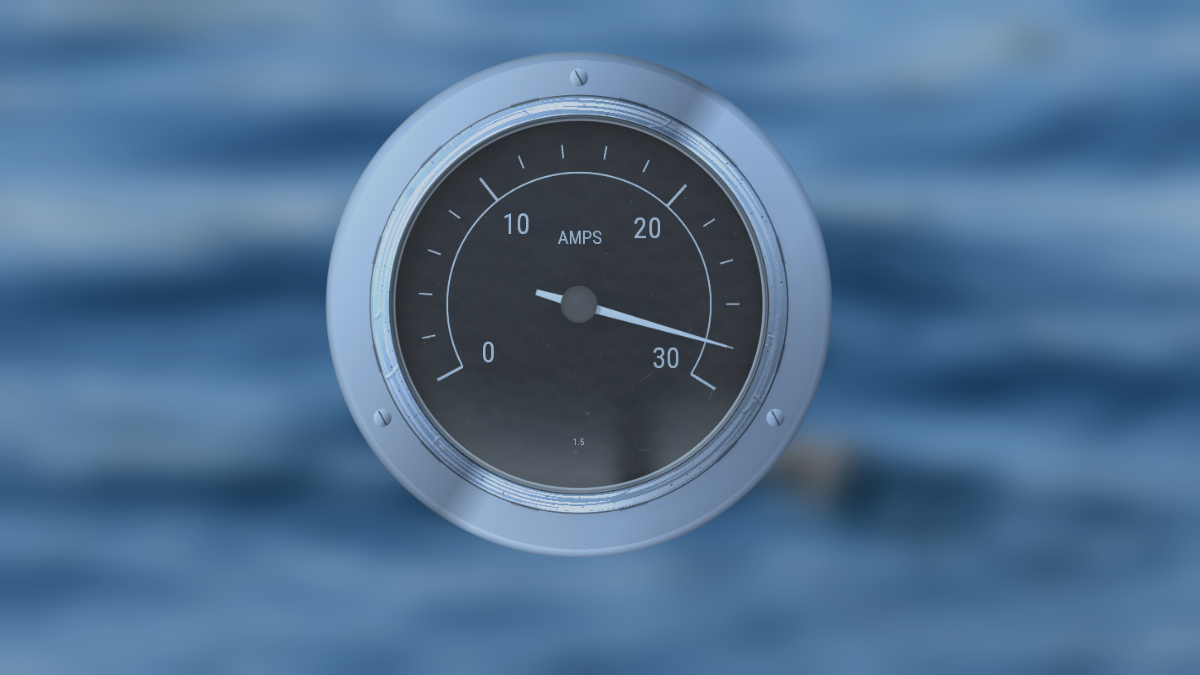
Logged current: 28
